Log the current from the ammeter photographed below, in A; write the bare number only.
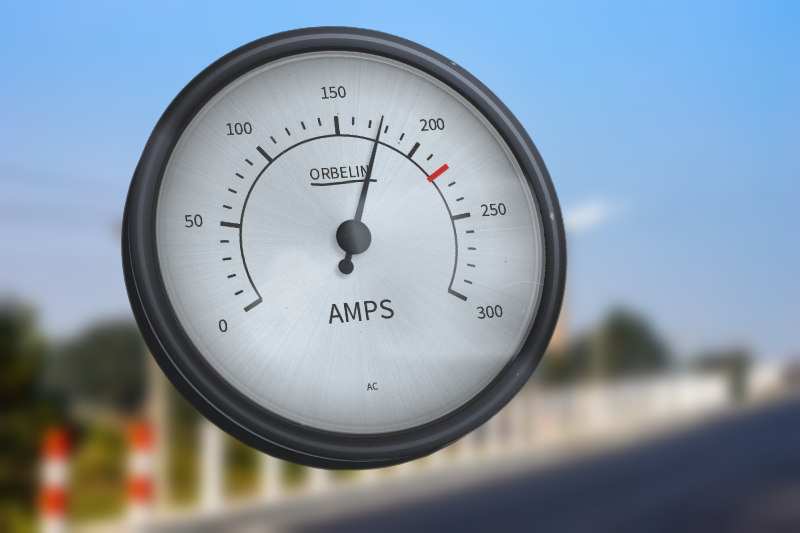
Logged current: 175
